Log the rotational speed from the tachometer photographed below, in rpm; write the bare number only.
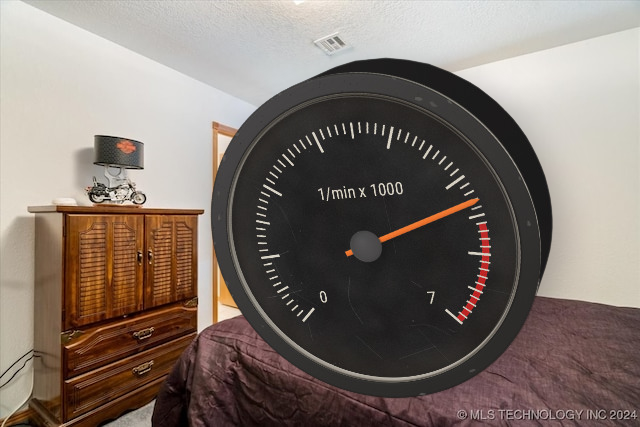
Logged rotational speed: 5300
